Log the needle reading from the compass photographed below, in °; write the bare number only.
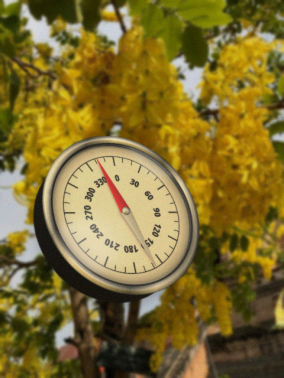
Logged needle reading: 340
